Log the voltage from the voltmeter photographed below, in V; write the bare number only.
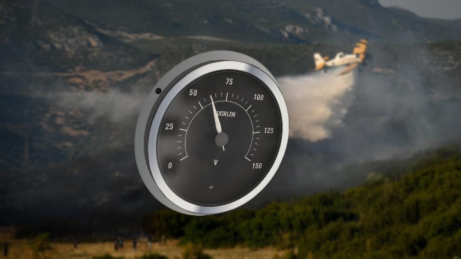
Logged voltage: 60
